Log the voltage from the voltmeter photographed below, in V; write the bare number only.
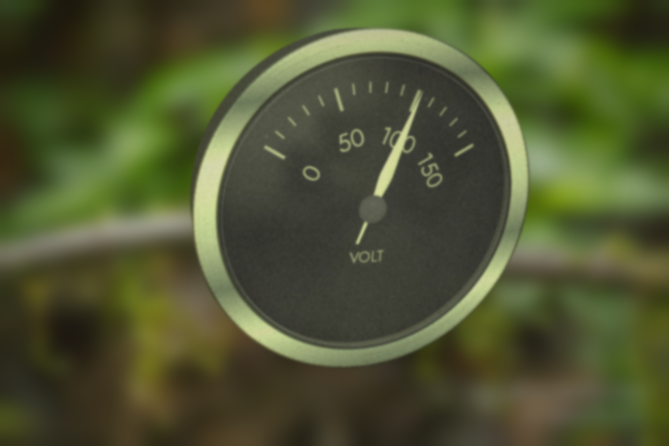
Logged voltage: 100
